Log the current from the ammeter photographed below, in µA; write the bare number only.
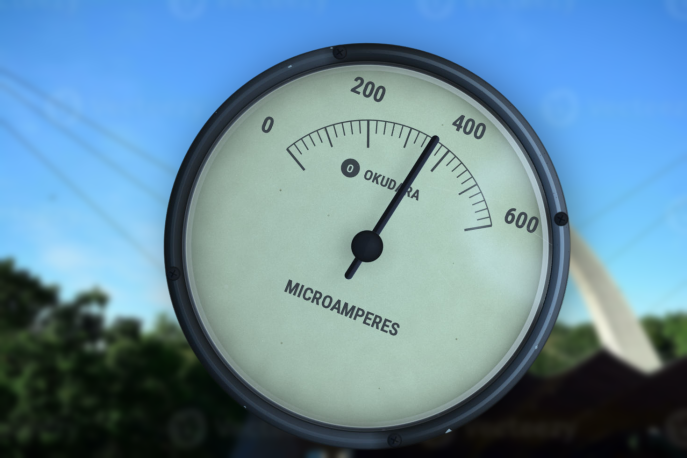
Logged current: 360
